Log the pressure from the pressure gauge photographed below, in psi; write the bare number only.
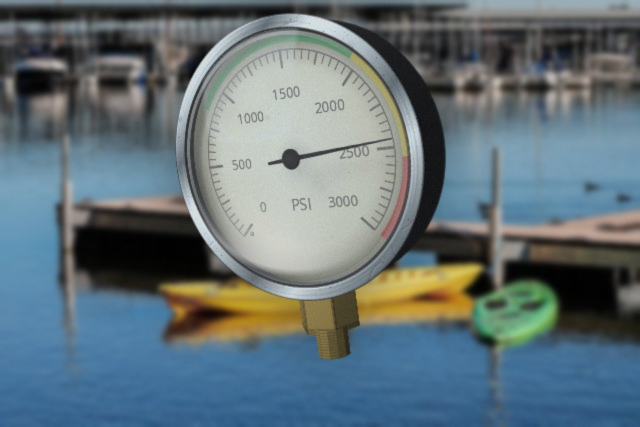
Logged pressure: 2450
